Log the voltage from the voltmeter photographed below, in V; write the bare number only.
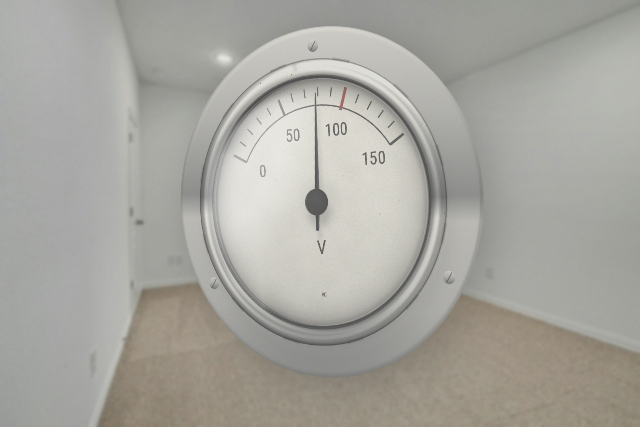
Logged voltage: 80
